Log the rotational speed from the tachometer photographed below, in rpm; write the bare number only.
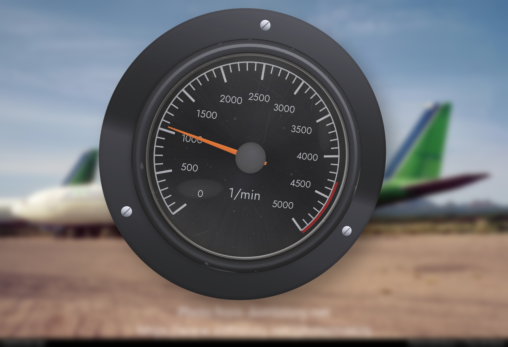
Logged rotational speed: 1050
